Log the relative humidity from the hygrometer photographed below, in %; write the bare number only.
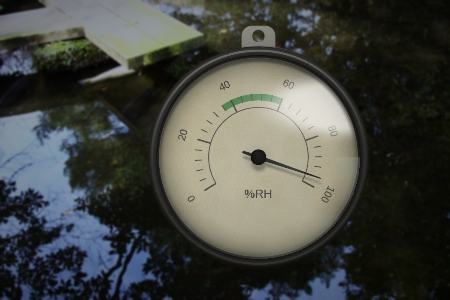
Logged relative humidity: 96
